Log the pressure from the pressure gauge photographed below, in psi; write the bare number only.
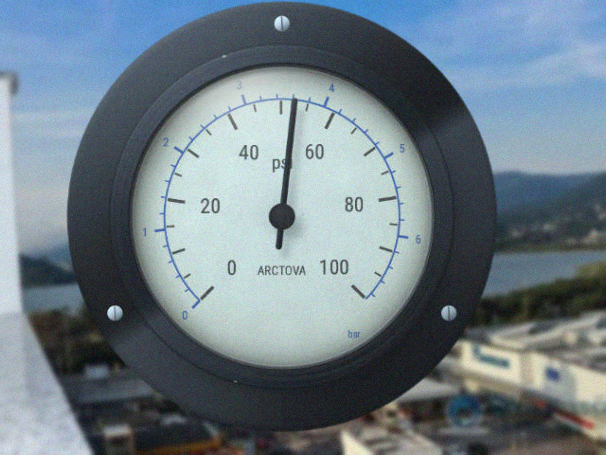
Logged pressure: 52.5
